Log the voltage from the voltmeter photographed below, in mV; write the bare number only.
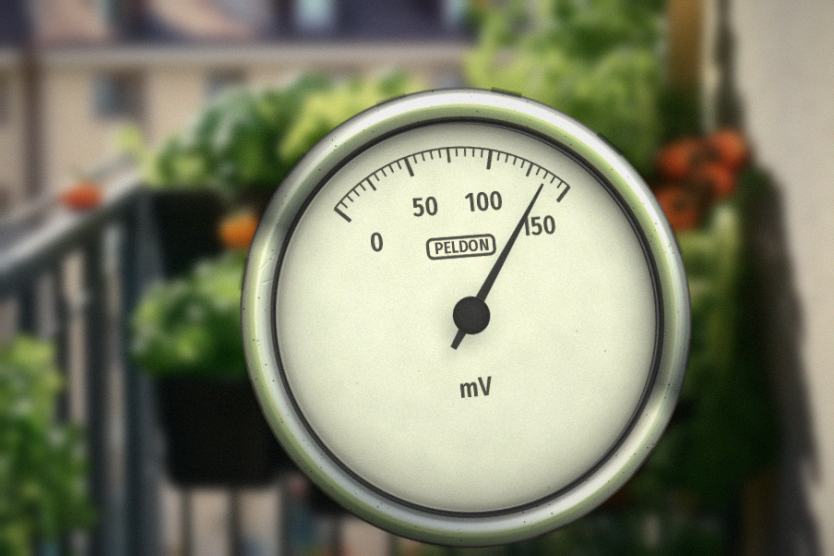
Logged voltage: 135
